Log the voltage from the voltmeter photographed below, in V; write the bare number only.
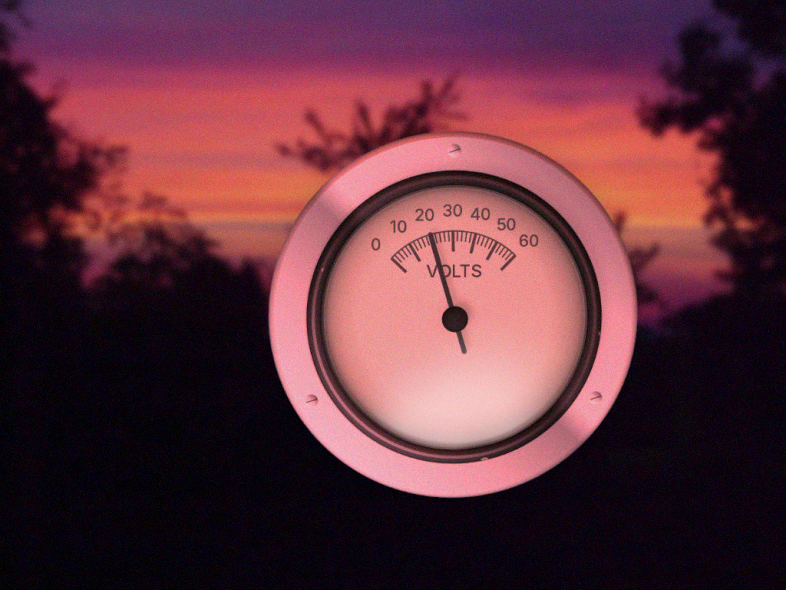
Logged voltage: 20
